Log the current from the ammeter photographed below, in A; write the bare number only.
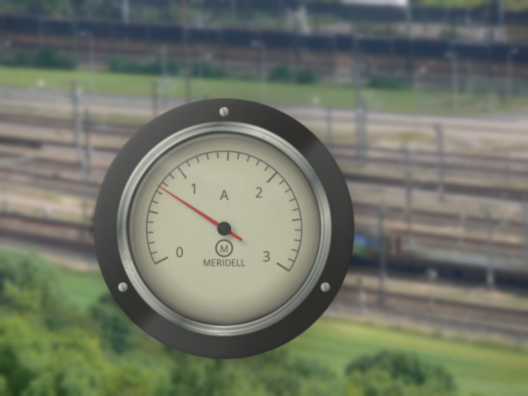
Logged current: 0.75
